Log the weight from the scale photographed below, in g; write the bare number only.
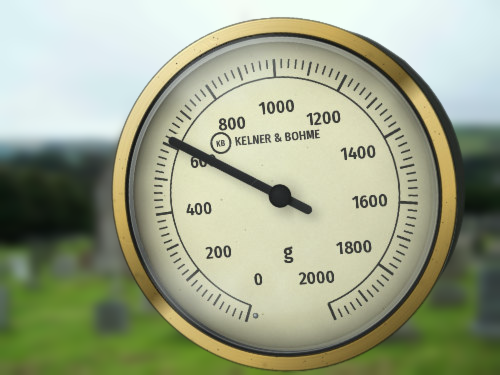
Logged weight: 620
